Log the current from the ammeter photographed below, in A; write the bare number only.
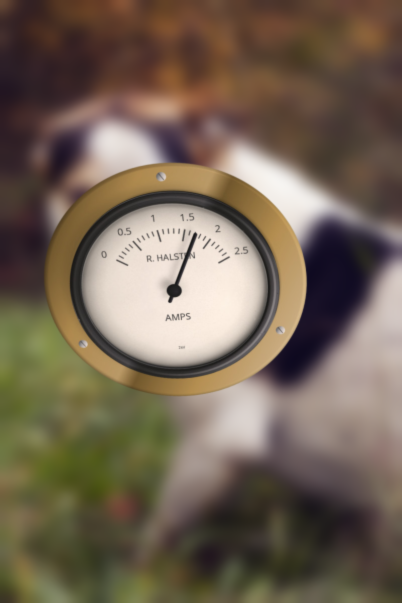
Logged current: 1.7
